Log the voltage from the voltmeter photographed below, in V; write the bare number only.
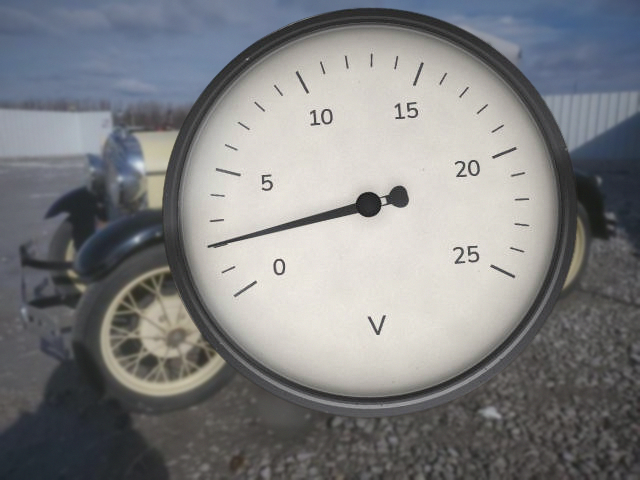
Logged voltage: 2
